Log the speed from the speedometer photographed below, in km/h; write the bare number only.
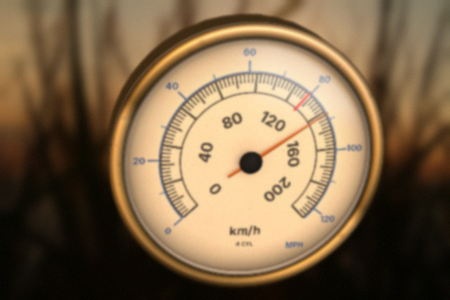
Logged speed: 140
